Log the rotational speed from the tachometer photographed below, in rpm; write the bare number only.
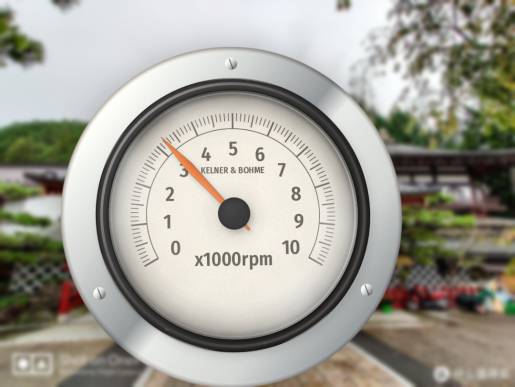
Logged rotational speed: 3200
